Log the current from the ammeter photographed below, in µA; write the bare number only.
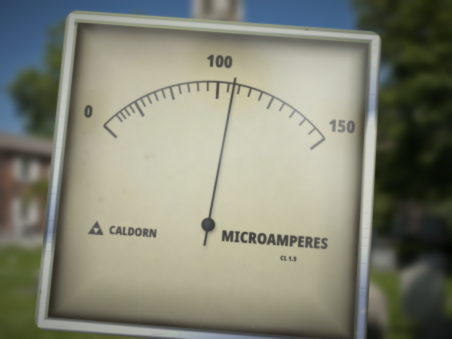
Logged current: 107.5
